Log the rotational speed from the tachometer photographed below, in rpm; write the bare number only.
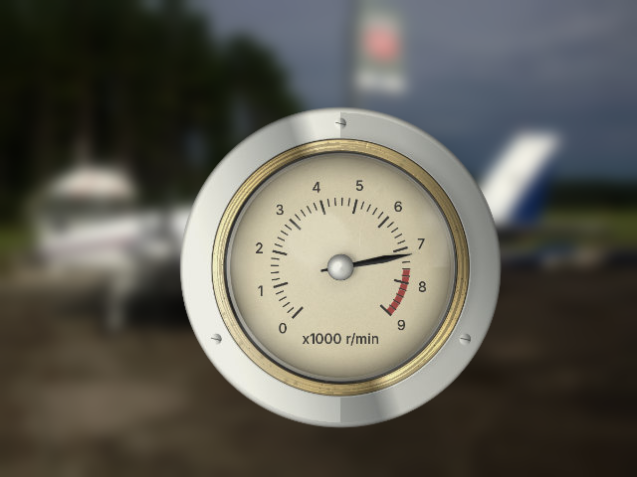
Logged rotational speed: 7200
